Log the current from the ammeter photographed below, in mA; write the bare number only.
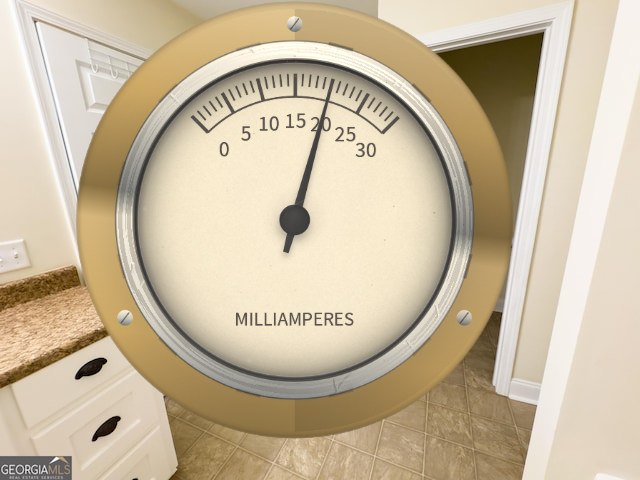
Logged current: 20
